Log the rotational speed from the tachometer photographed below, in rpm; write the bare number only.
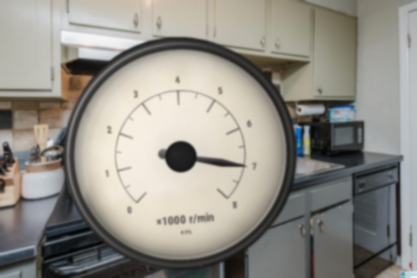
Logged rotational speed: 7000
